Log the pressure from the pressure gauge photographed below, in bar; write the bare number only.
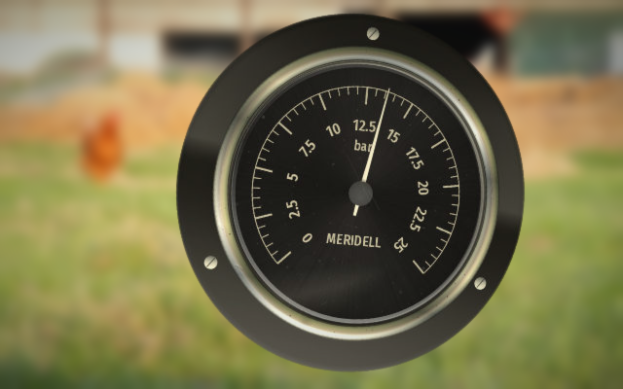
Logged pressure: 13.5
